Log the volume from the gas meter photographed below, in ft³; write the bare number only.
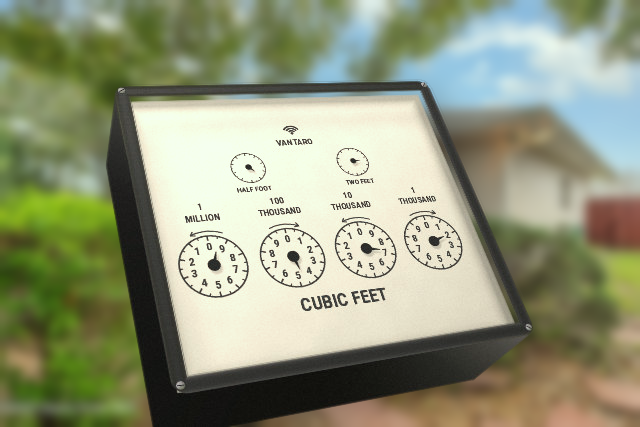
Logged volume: 947200
